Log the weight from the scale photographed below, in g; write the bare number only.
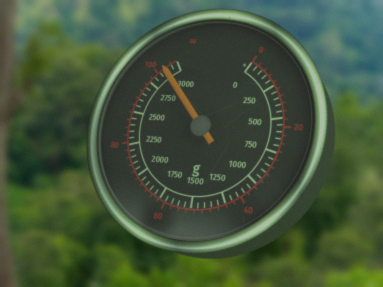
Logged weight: 2900
